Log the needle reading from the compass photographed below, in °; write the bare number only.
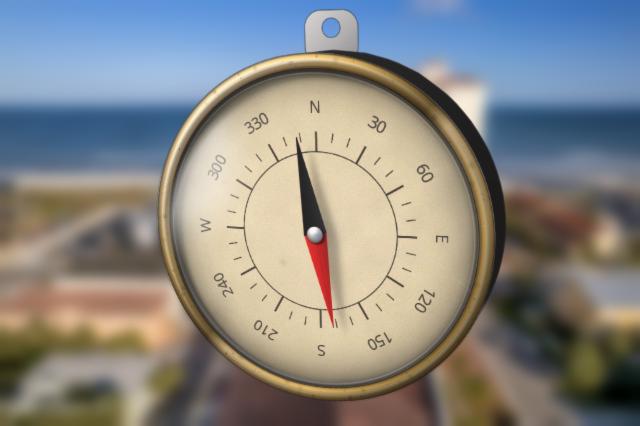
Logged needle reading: 170
